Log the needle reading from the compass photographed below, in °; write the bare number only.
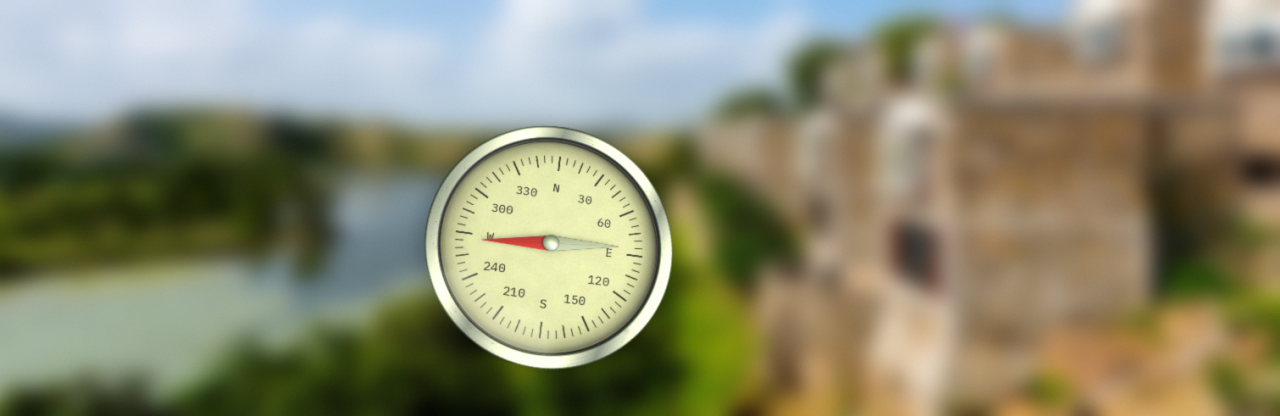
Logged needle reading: 265
